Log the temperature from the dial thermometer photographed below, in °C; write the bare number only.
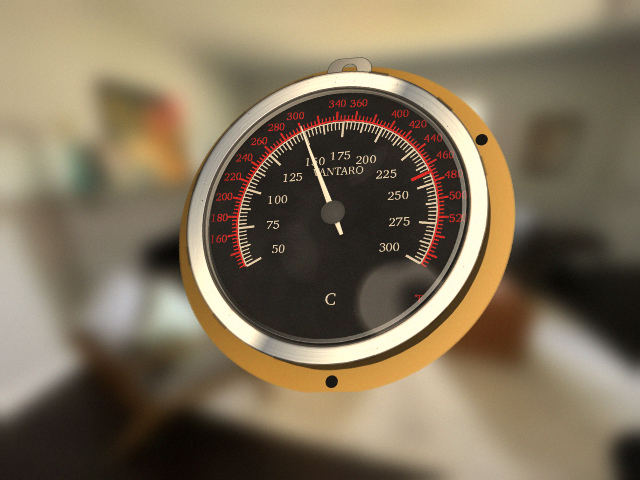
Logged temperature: 150
